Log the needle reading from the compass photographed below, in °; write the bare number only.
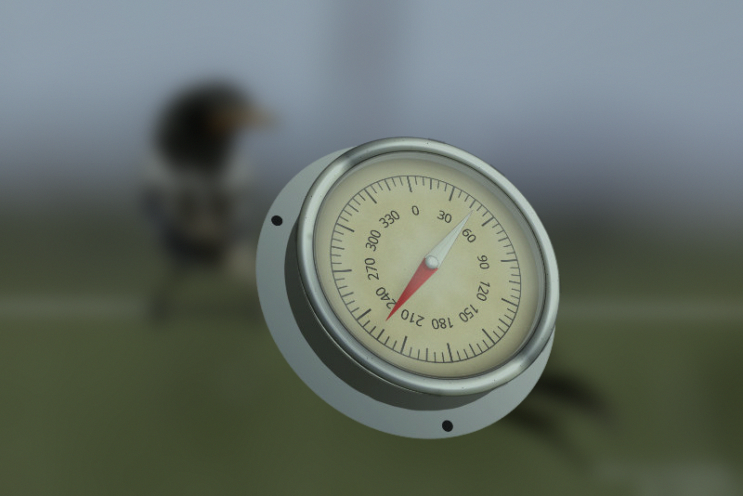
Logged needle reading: 227.5
